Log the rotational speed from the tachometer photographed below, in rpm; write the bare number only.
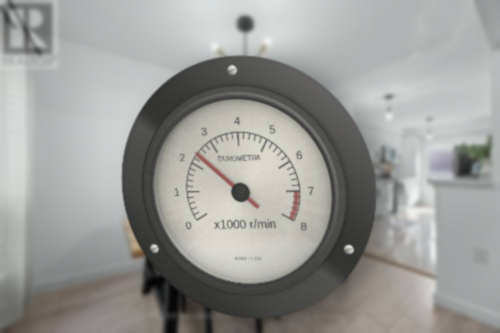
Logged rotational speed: 2400
